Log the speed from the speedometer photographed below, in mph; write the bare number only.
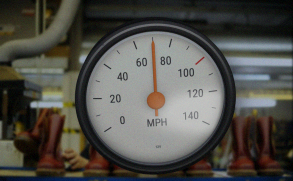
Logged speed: 70
